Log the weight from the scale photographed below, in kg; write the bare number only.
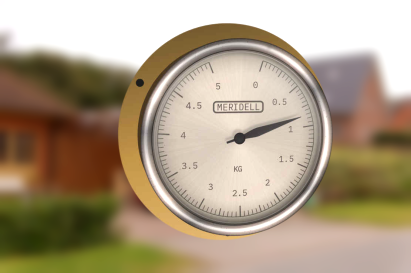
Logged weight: 0.85
